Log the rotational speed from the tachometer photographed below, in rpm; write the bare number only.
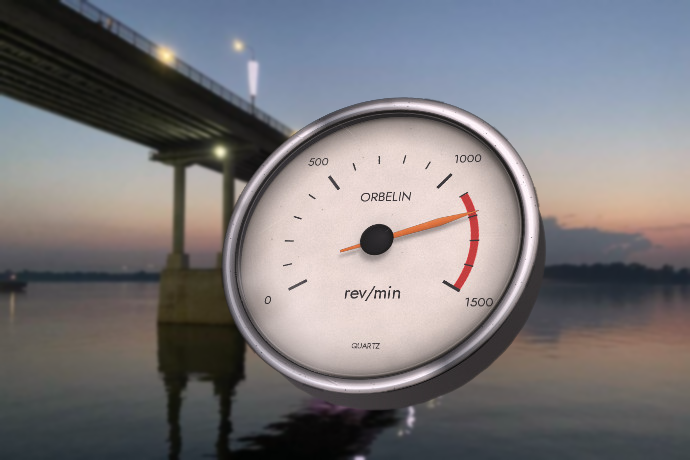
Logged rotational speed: 1200
